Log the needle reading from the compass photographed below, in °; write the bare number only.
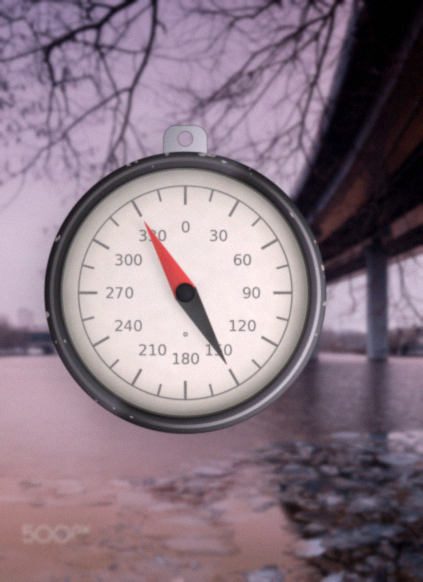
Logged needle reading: 330
